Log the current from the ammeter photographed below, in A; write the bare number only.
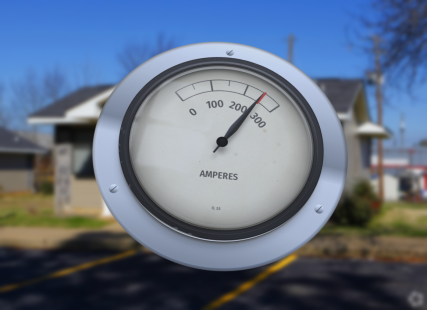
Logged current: 250
